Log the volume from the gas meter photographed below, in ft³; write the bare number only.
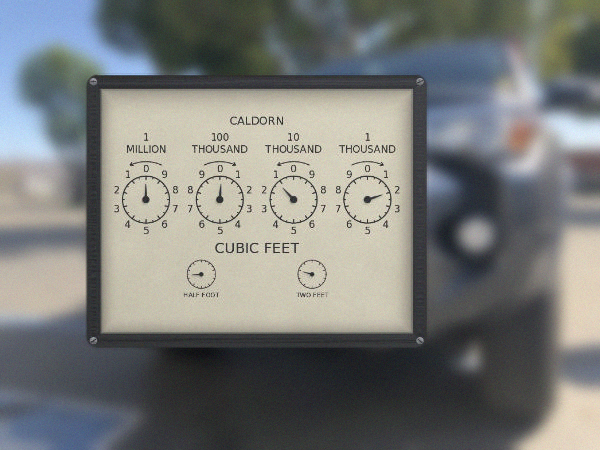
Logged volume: 1200
